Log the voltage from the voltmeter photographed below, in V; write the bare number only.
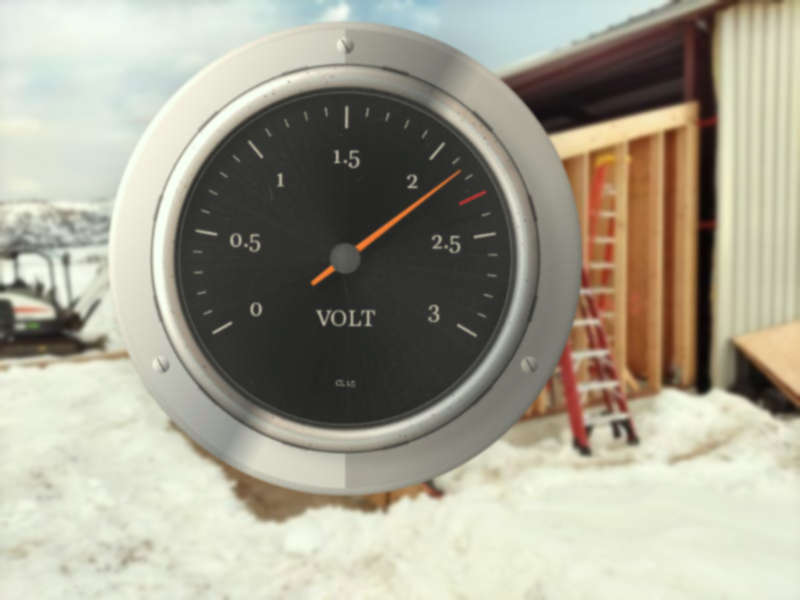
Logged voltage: 2.15
